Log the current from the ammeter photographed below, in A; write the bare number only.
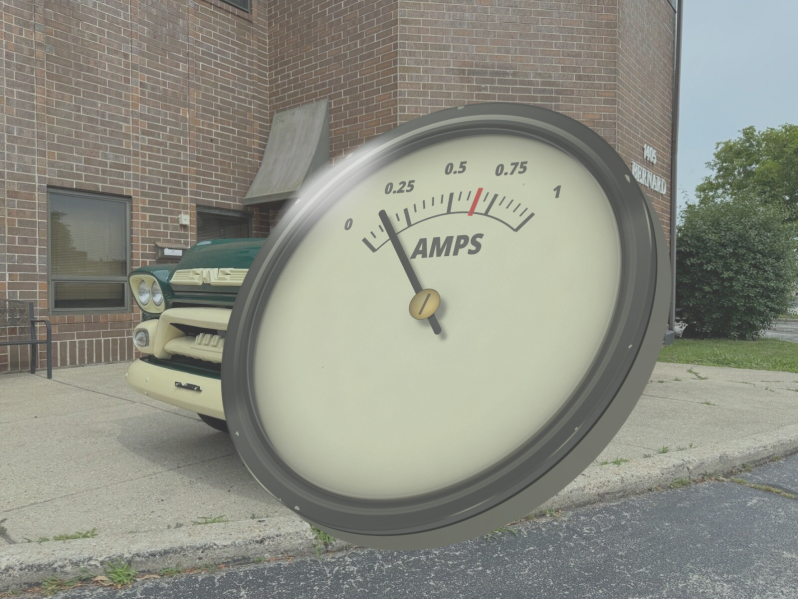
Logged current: 0.15
